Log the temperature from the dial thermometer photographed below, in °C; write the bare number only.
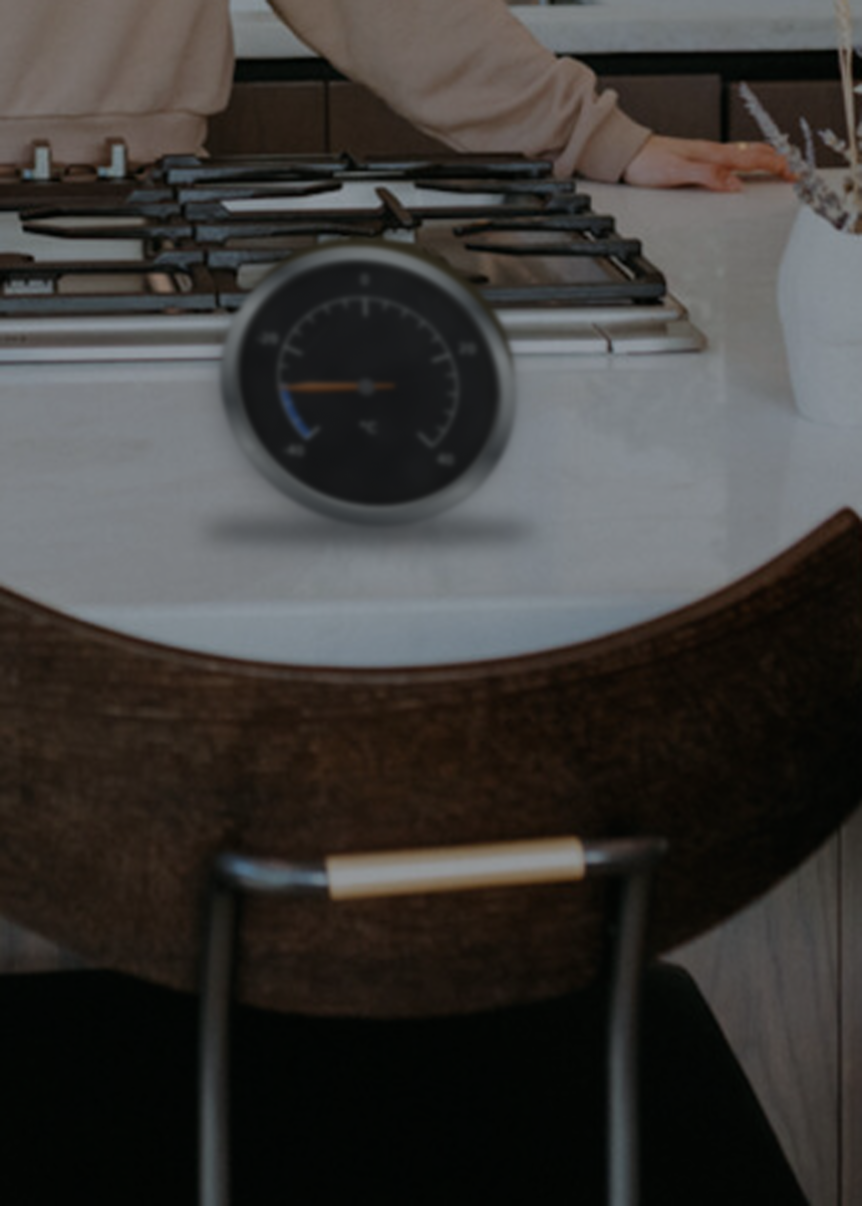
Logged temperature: -28
